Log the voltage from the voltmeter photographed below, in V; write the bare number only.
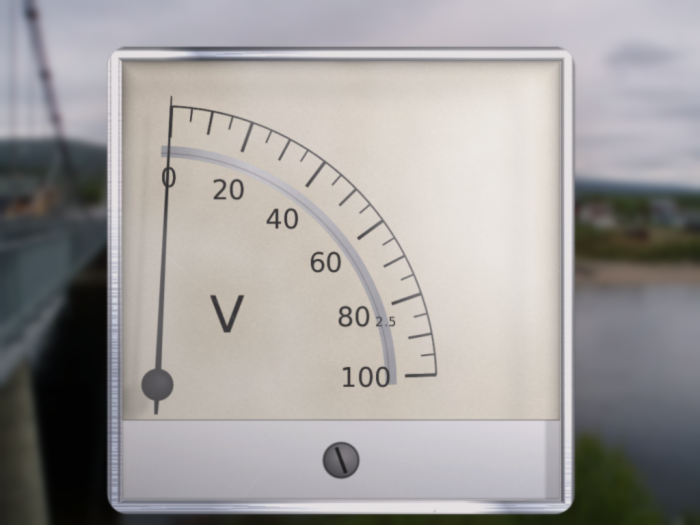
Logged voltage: 0
